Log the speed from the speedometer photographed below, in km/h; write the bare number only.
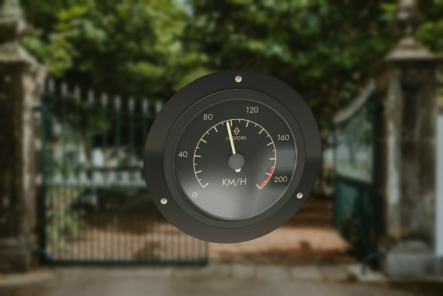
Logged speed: 95
